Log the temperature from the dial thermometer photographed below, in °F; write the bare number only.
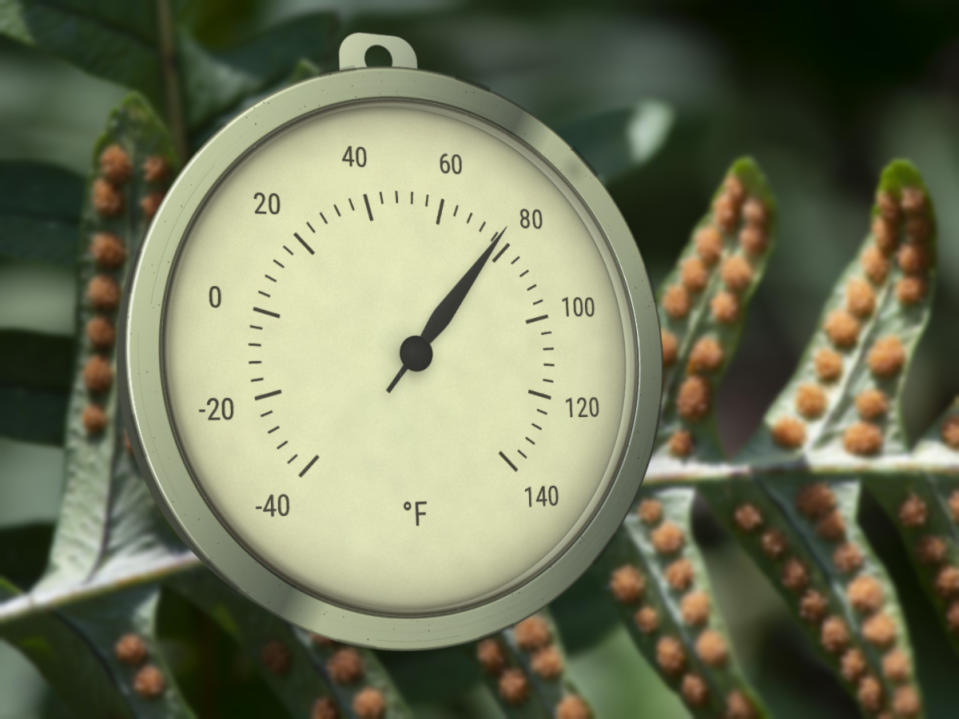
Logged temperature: 76
